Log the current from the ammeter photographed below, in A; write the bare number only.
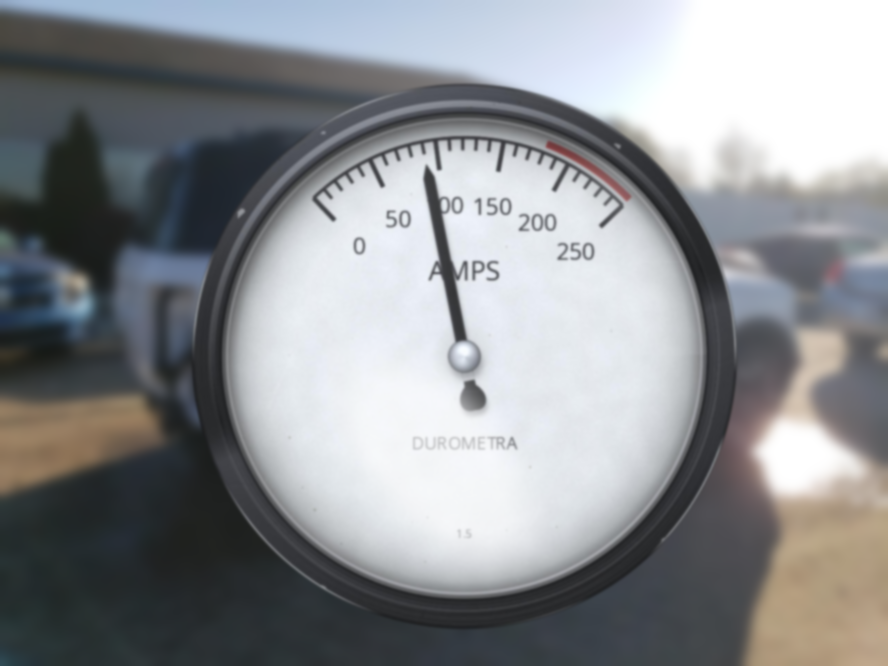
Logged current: 90
